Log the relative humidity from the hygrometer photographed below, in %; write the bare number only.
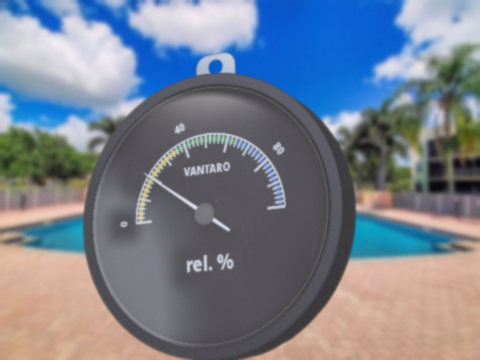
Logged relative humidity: 20
